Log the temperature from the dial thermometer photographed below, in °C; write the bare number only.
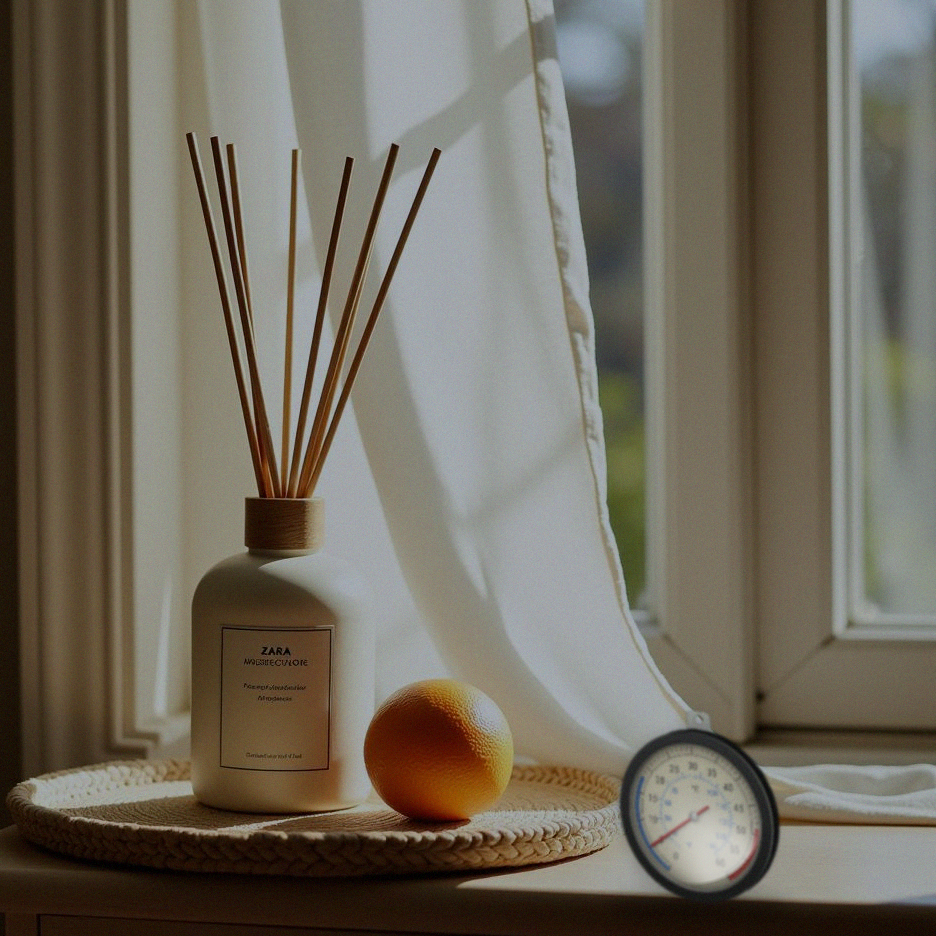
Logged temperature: 5
